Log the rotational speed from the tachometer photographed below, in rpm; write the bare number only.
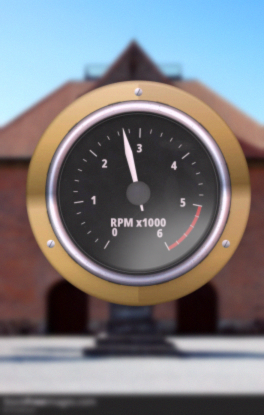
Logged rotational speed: 2700
